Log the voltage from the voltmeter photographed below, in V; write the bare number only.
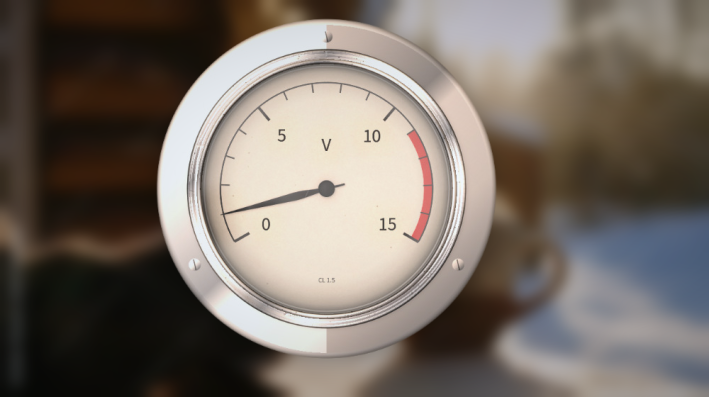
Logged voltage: 1
